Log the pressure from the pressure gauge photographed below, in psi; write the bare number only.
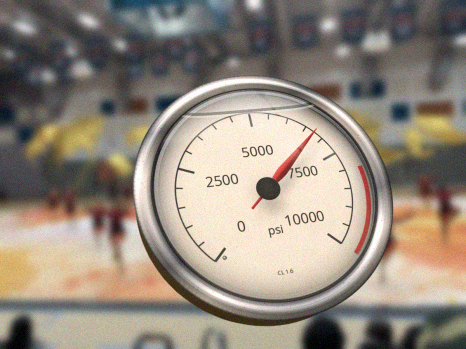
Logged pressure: 6750
